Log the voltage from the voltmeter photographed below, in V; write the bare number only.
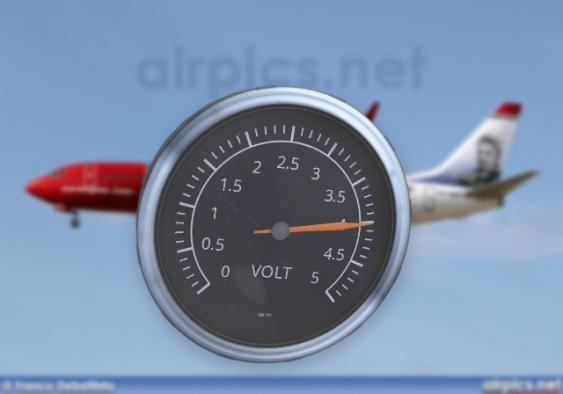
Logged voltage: 4
